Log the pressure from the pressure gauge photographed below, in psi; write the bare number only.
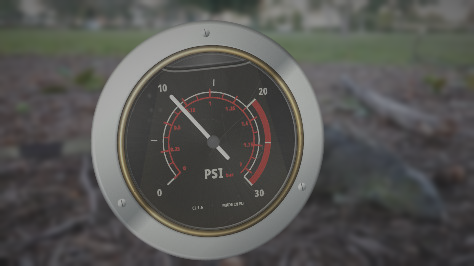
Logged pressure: 10
